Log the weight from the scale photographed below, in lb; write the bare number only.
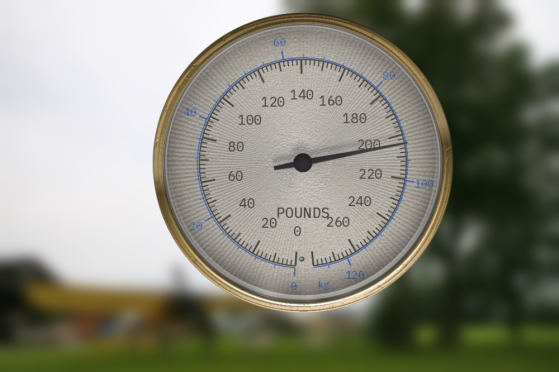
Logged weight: 204
